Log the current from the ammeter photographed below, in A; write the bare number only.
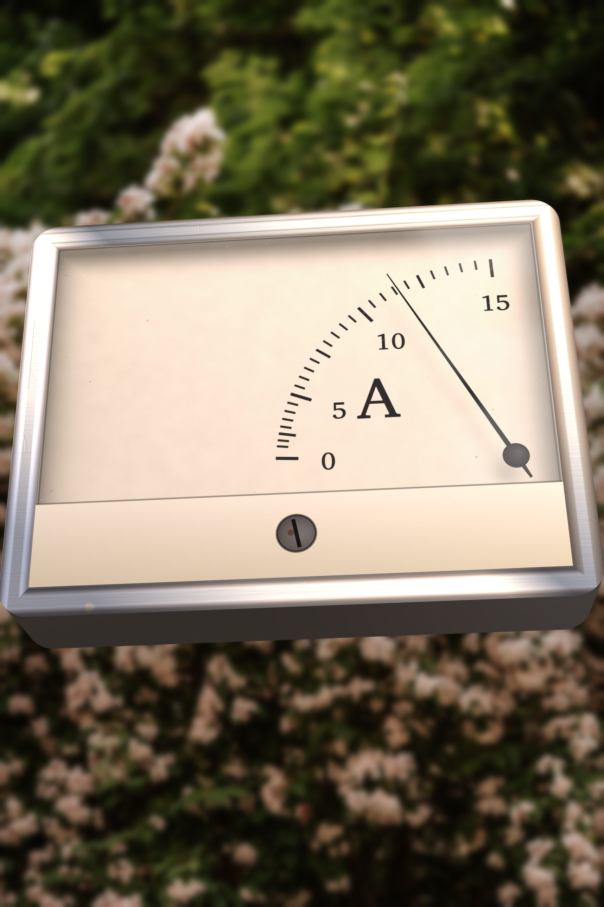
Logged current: 11.5
